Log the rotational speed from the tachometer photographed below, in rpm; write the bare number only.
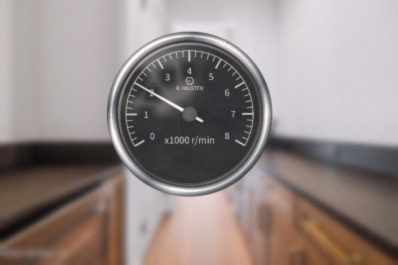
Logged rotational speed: 2000
